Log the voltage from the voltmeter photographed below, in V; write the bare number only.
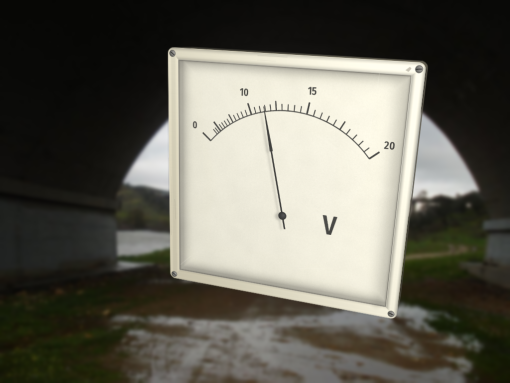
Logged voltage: 11.5
